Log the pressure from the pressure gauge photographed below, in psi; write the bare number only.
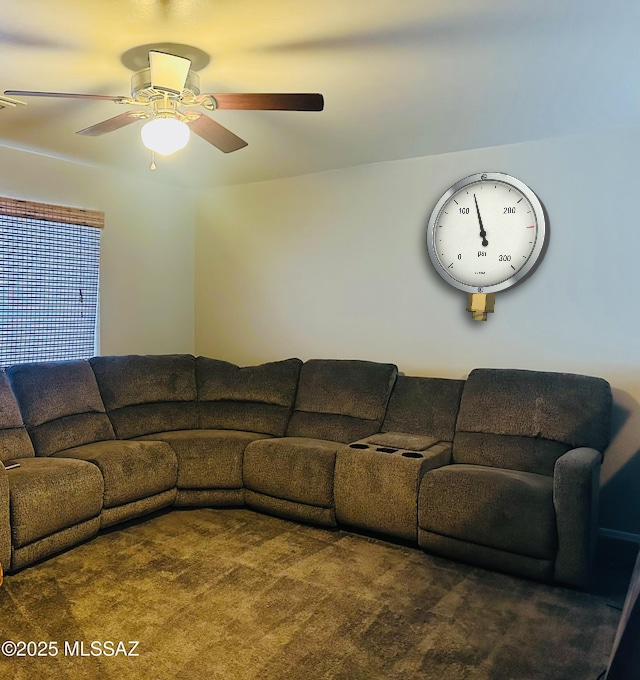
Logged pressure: 130
